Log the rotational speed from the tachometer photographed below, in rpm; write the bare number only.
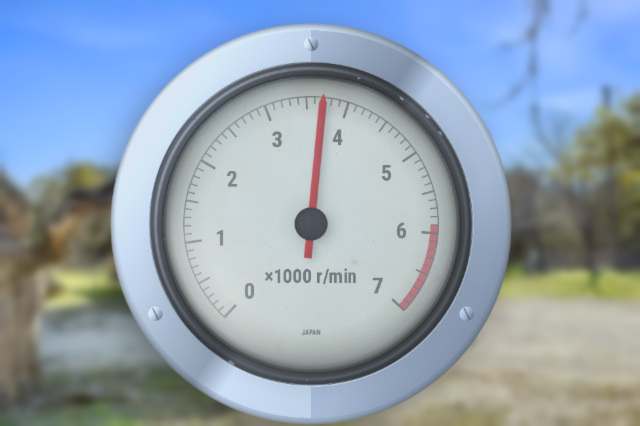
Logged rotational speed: 3700
